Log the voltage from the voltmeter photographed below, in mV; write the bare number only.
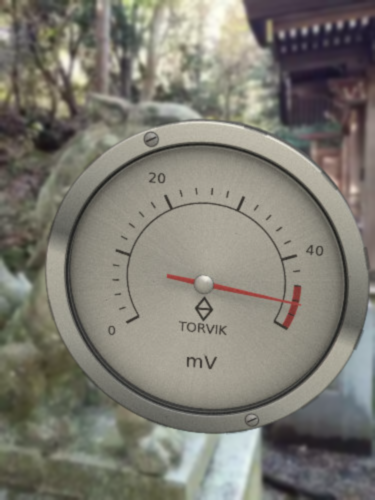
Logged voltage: 46
